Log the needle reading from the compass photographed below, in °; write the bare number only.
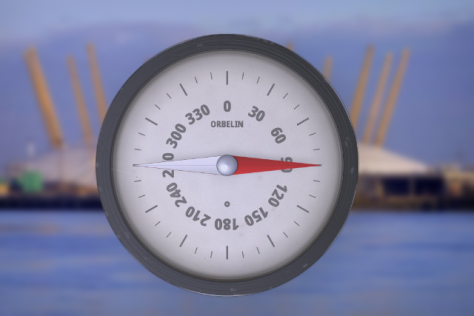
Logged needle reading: 90
